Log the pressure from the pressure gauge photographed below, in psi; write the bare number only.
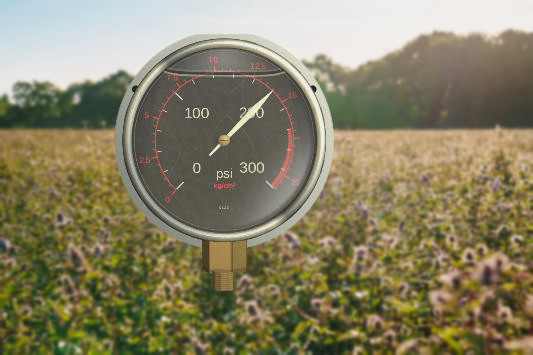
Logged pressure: 200
